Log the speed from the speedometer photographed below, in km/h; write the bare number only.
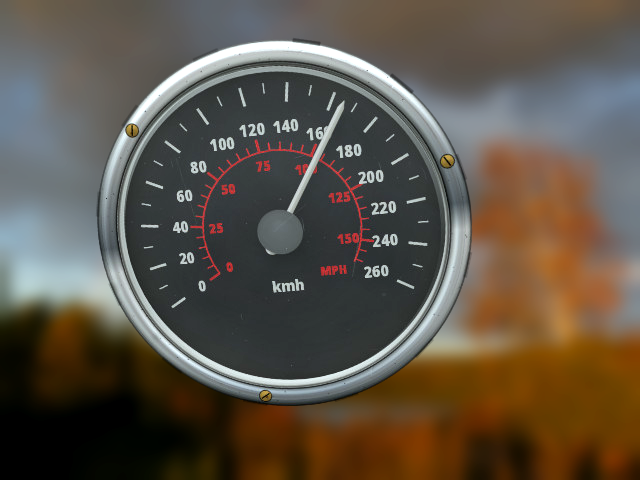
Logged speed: 165
